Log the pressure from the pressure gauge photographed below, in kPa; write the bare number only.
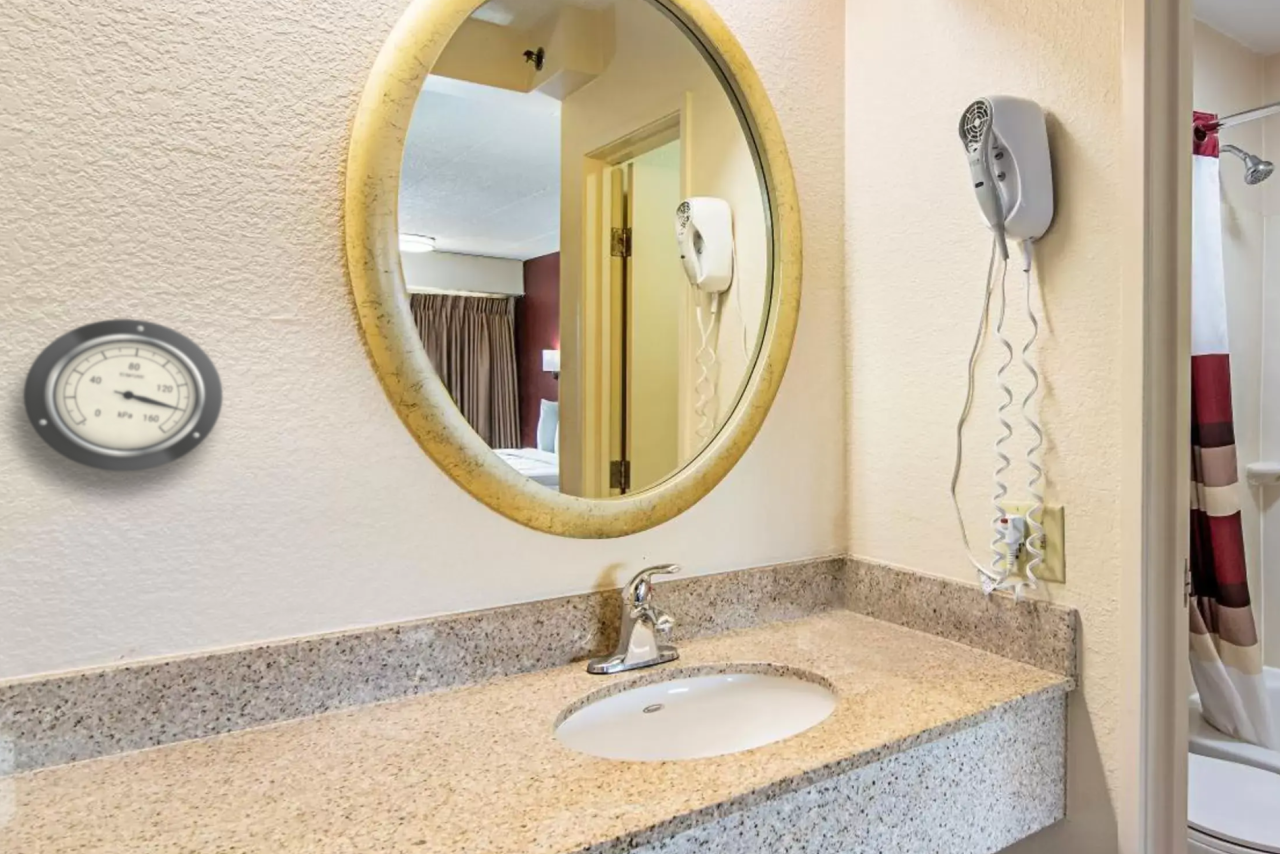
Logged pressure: 140
